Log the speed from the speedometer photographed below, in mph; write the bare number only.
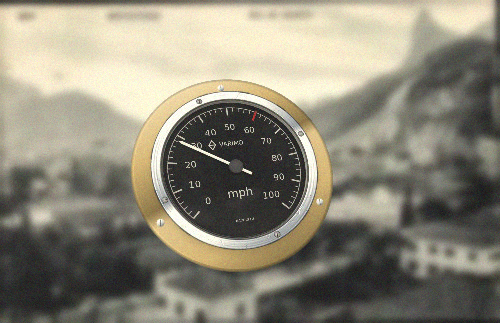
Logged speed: 28
